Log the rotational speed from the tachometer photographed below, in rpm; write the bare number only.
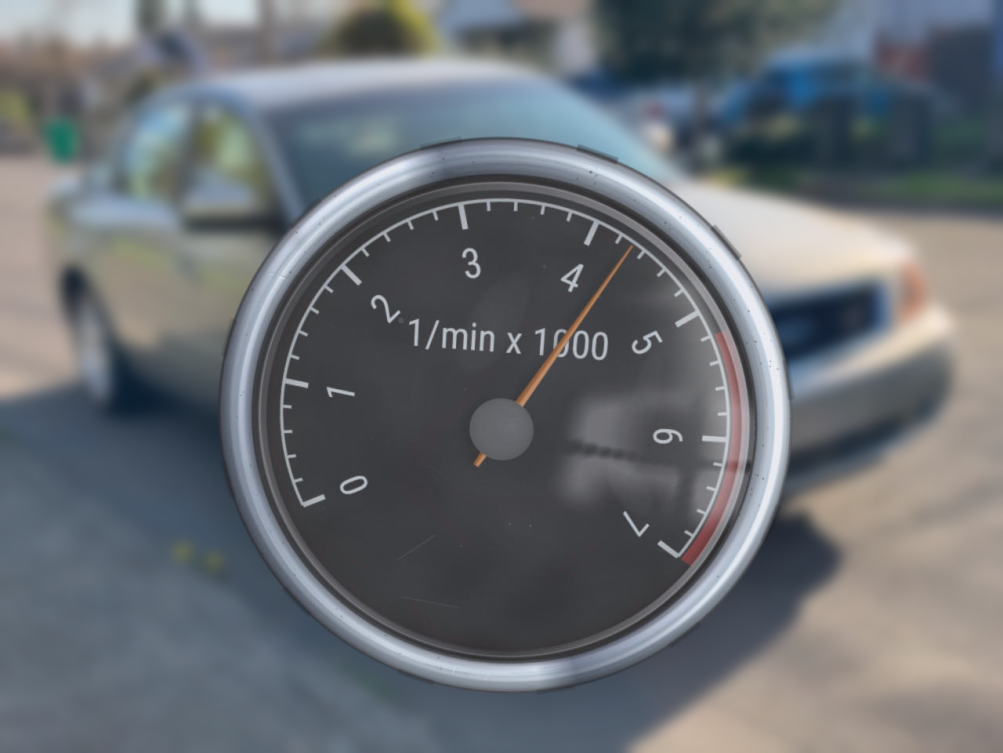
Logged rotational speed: 4300
